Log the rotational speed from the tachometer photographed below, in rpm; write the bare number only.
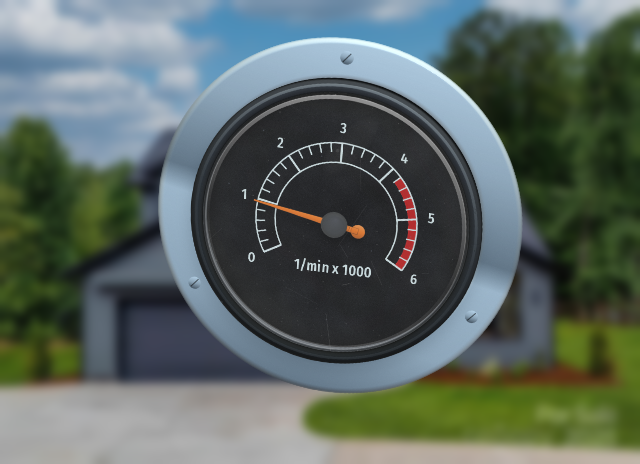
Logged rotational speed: 1000
